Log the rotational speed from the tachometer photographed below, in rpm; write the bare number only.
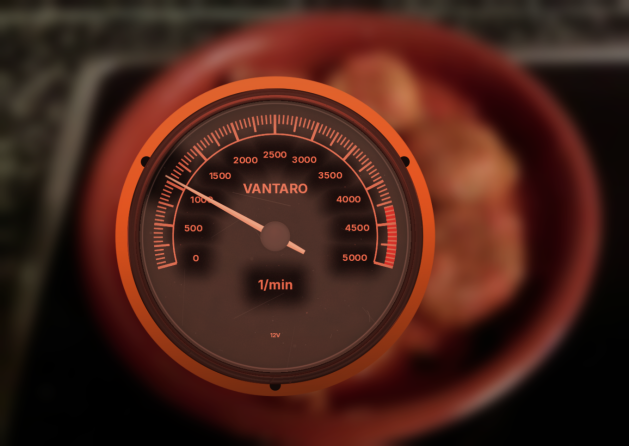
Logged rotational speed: 1050
